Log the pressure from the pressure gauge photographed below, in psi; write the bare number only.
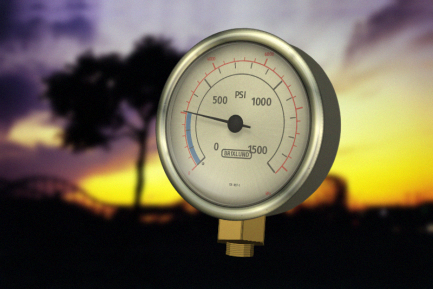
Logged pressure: 300
